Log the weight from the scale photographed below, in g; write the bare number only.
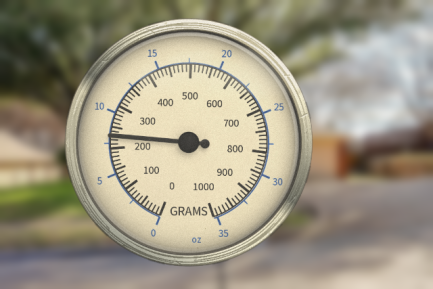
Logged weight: 230
